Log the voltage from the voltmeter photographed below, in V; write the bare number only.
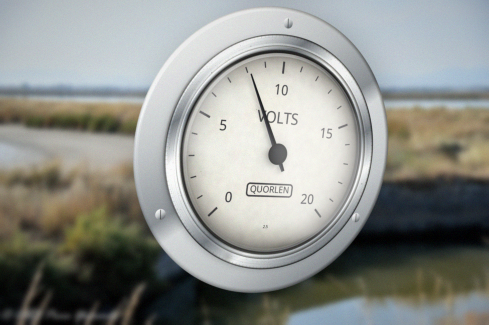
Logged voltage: 8
